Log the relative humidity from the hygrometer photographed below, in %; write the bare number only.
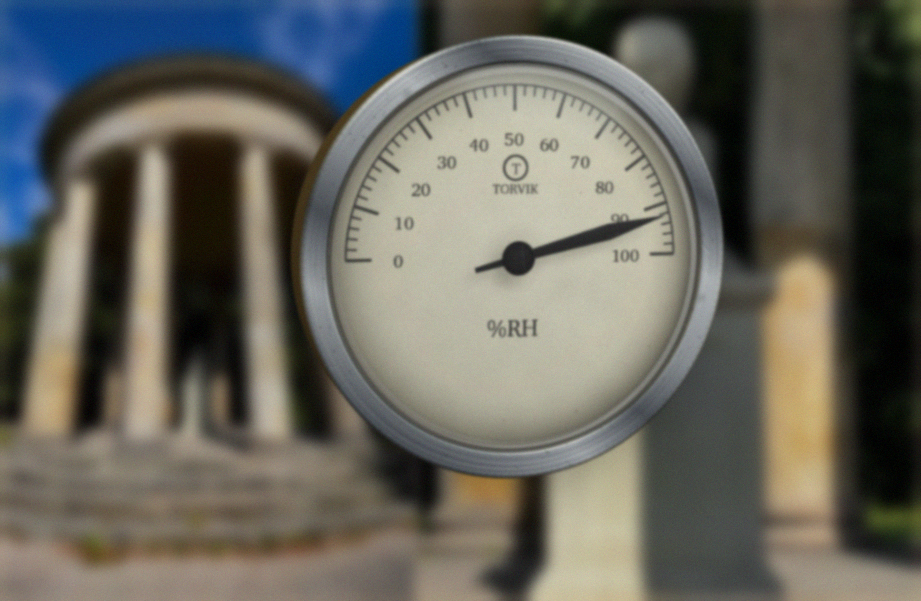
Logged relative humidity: 92
